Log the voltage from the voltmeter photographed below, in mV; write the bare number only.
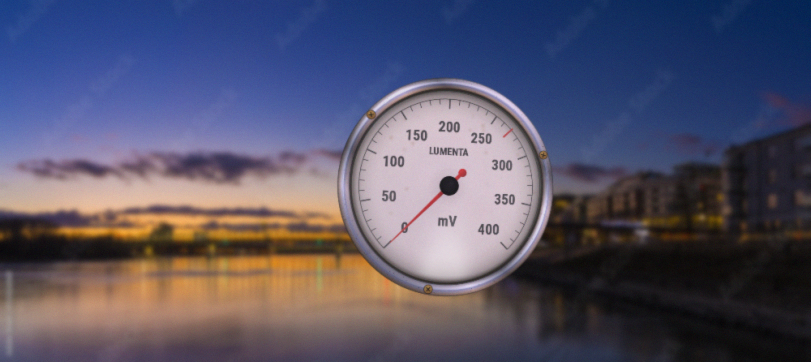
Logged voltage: 0
